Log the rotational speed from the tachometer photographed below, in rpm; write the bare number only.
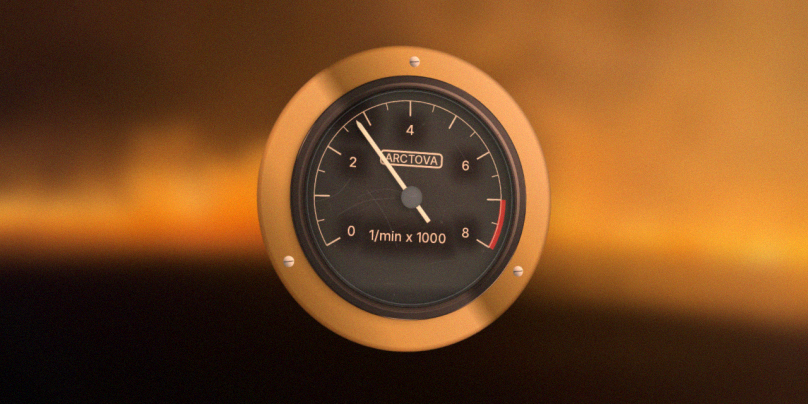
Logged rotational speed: 2750
